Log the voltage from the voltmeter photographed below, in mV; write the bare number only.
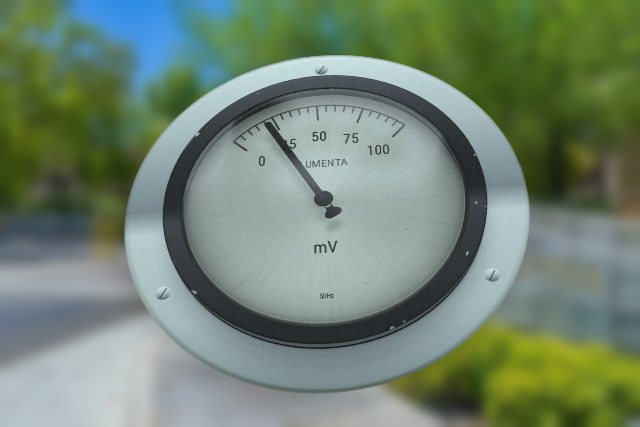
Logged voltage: 20
